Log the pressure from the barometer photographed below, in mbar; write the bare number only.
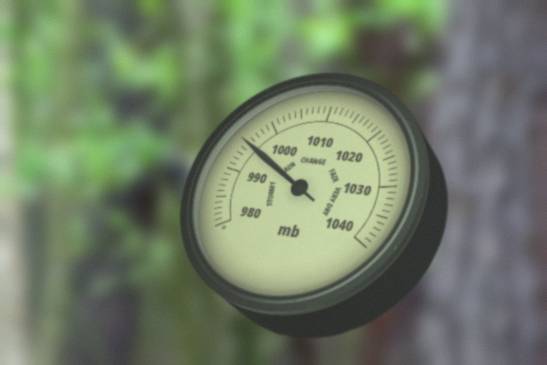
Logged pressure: 995
